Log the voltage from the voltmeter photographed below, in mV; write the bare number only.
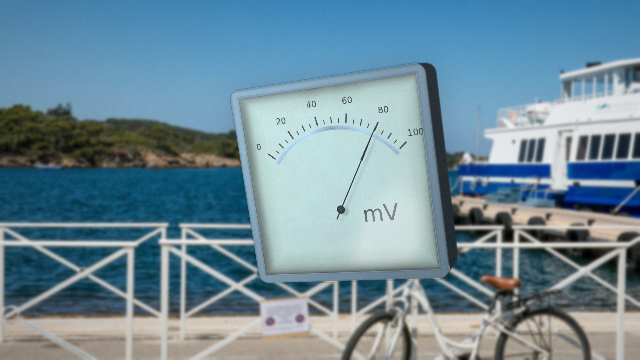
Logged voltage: 80
